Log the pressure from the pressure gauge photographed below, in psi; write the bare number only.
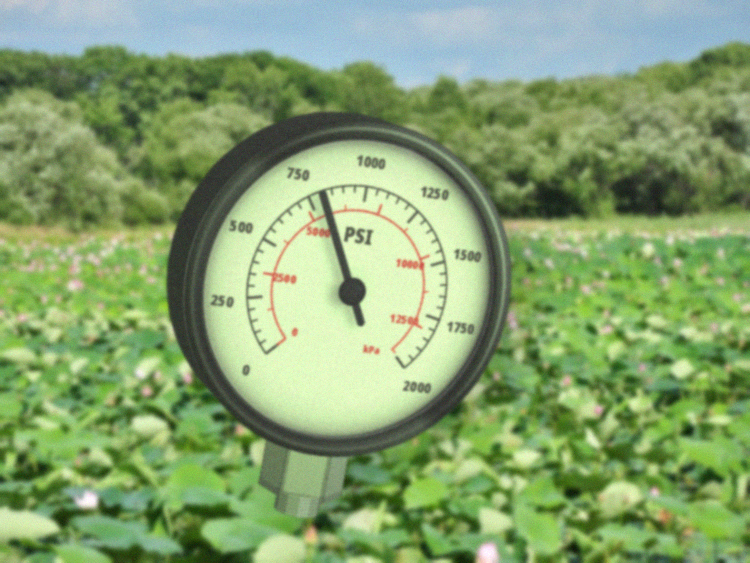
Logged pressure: 800
